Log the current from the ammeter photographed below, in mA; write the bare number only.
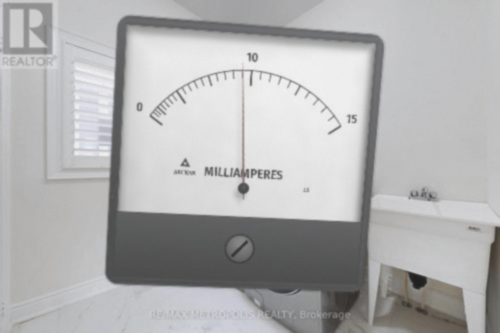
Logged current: 9.5
